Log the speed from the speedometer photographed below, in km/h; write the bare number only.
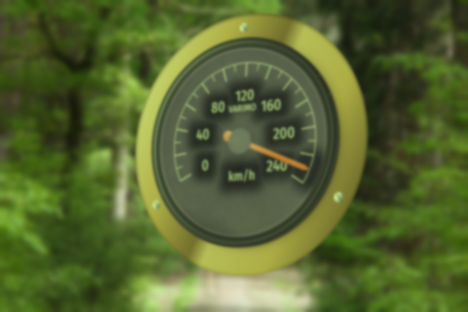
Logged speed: 230
